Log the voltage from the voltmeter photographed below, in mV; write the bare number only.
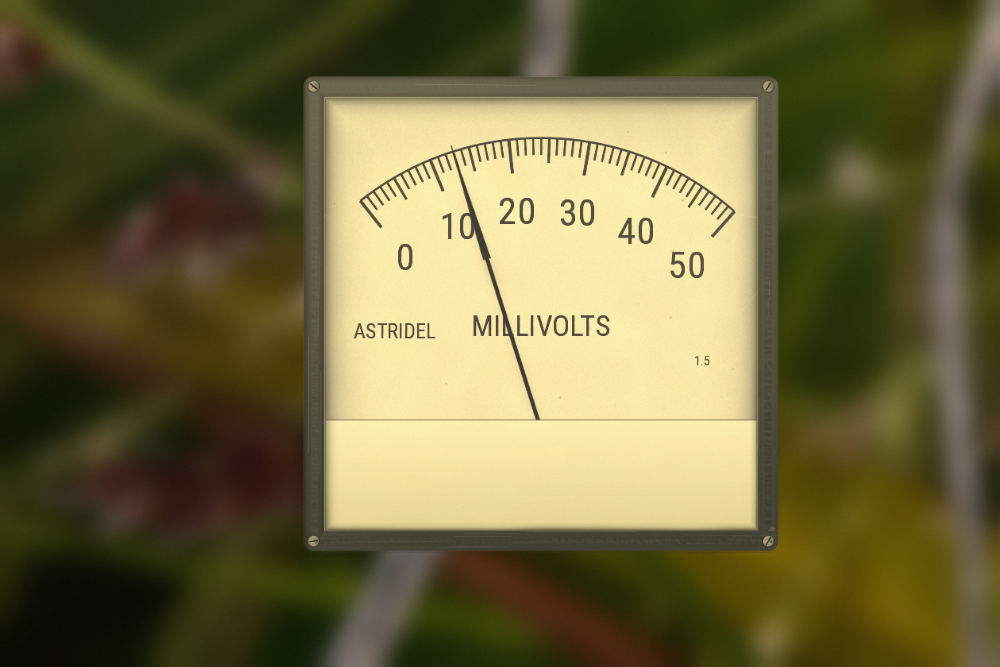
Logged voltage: 13
